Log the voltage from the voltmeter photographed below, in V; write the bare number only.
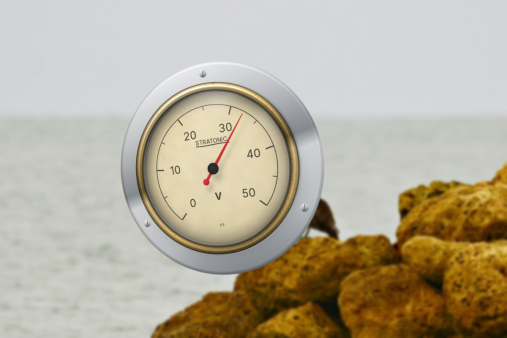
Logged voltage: 32.5
